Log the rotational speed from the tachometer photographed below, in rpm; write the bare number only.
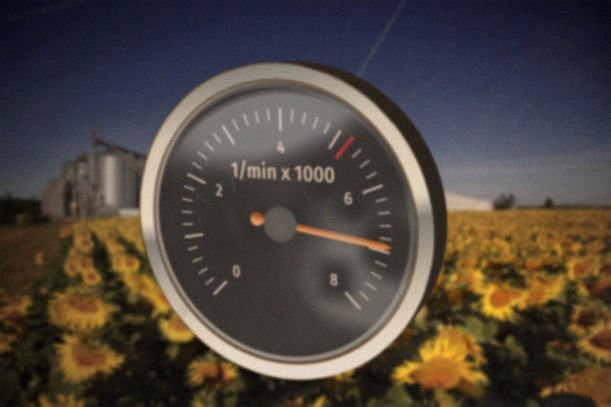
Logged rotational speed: 6900
